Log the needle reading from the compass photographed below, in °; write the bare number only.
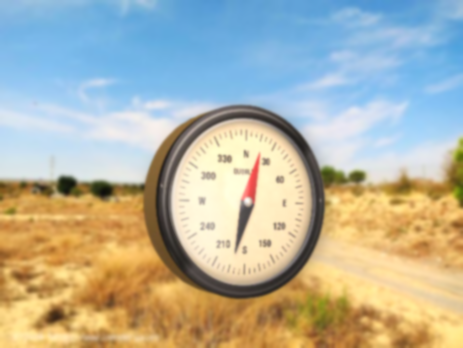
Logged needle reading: 15
